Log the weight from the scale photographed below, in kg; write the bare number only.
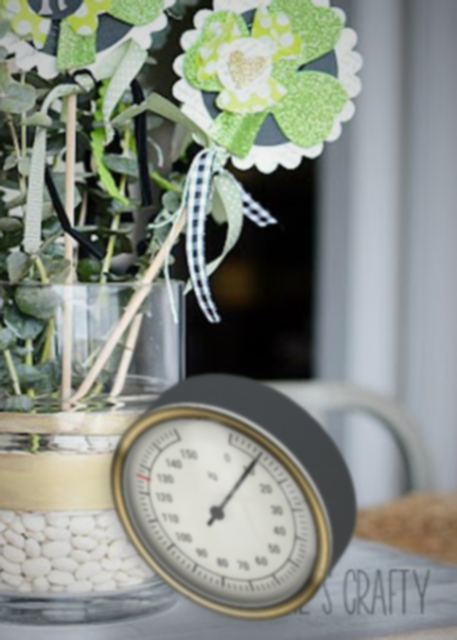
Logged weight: 10
